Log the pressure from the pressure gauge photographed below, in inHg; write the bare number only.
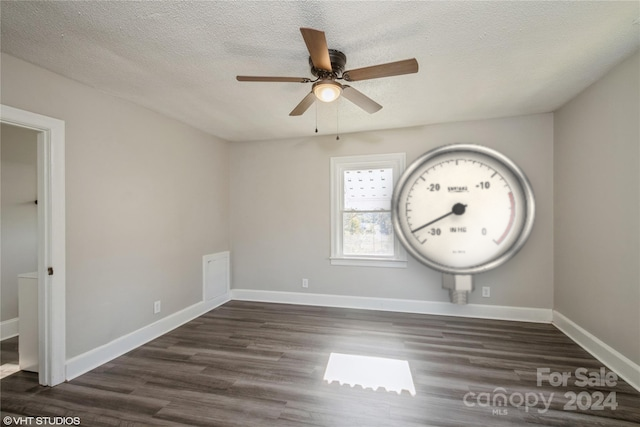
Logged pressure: -28
